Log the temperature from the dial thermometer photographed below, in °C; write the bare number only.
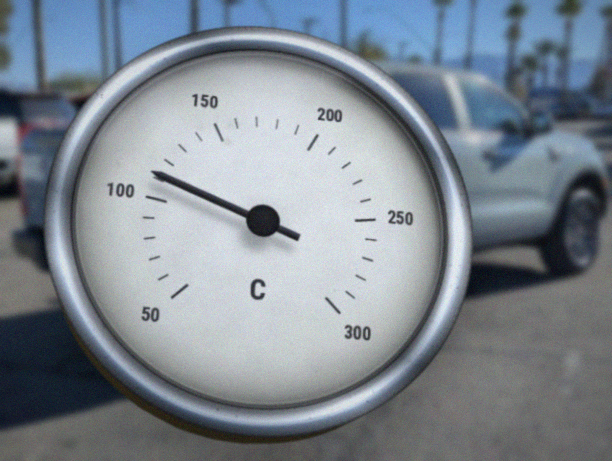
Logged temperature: 110
